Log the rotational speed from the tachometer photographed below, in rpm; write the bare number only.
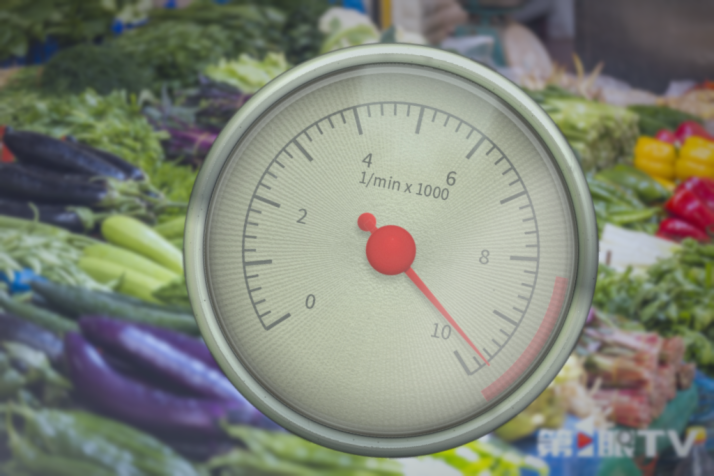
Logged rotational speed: 9700
